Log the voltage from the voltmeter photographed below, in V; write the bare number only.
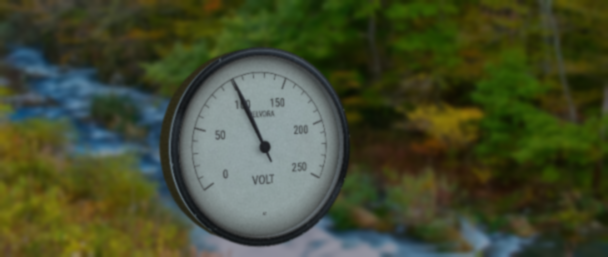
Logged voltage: 100
